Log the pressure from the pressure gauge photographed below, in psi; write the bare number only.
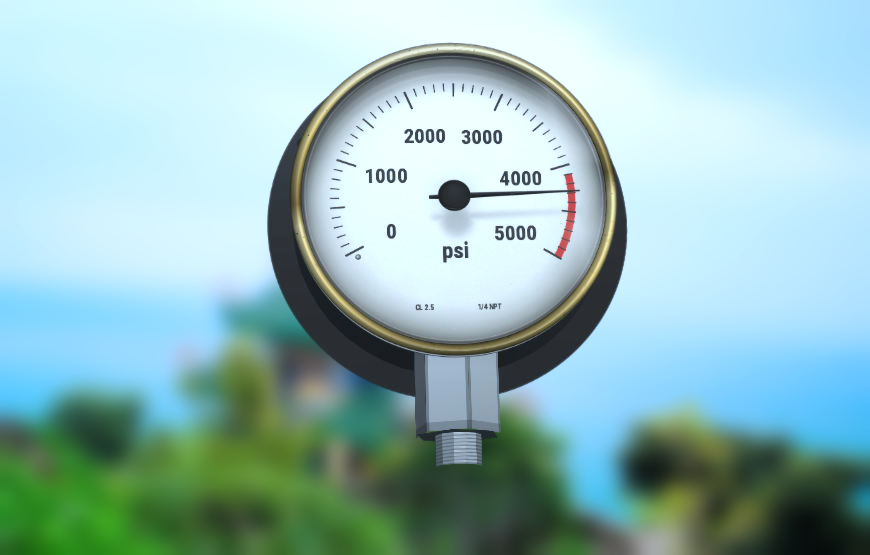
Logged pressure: 4300
